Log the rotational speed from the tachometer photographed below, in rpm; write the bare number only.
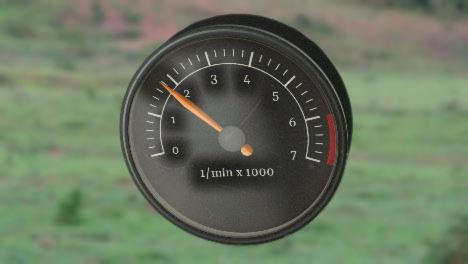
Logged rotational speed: 1800
